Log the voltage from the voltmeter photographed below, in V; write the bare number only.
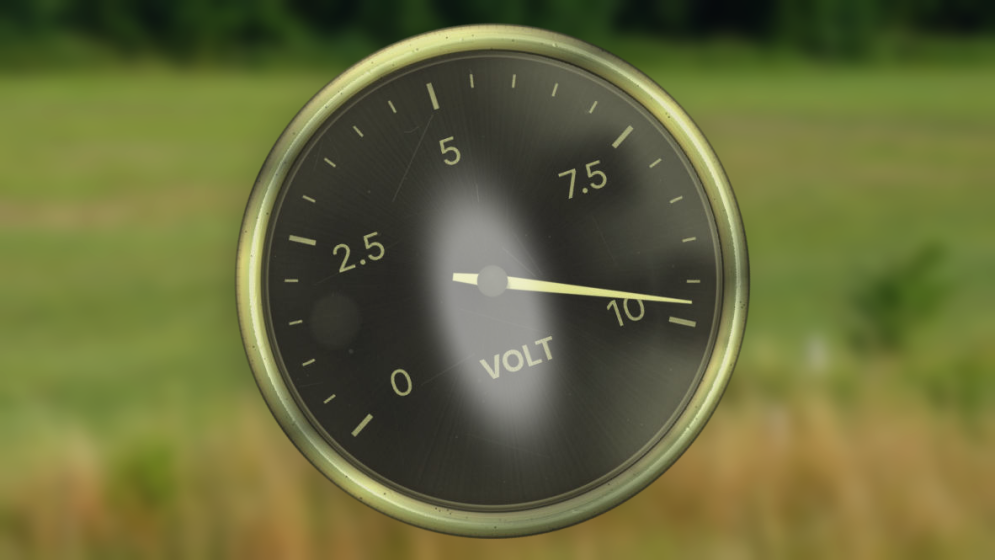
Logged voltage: 9.75
